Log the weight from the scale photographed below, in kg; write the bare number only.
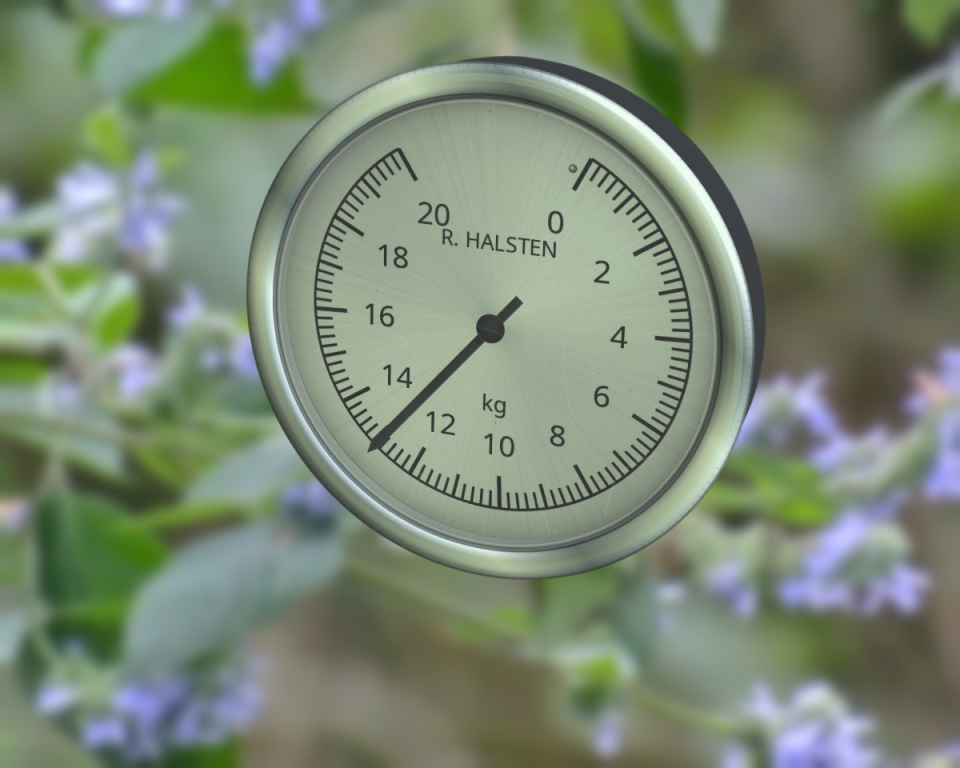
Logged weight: 12.9
